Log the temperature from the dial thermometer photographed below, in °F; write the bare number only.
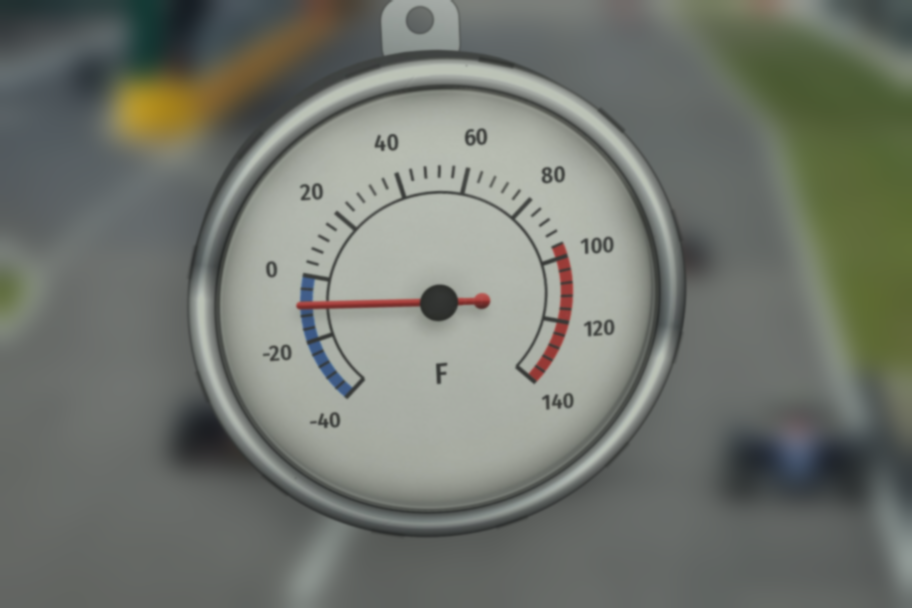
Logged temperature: -8
